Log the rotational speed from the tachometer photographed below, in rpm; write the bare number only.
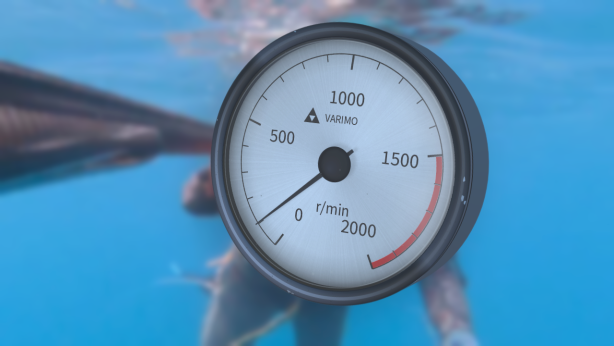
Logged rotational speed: 100
